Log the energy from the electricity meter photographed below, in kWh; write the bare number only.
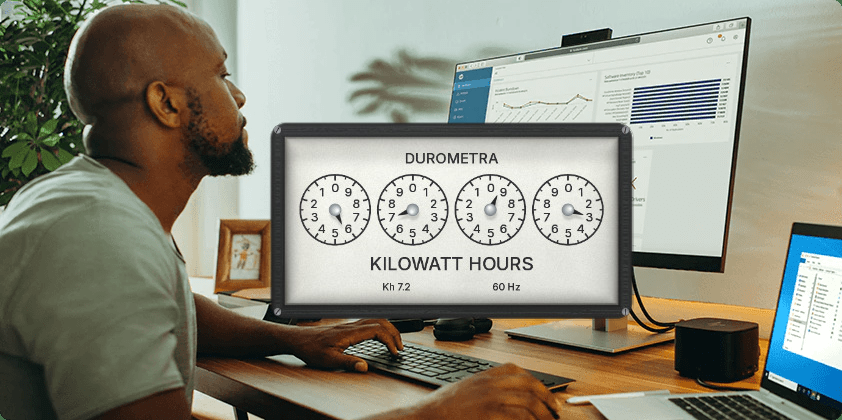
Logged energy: 5693
